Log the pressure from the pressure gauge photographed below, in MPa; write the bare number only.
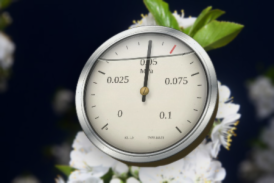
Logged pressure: 0.05
